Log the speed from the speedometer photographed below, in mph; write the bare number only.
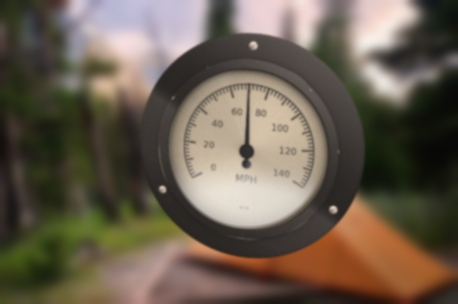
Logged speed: 70
